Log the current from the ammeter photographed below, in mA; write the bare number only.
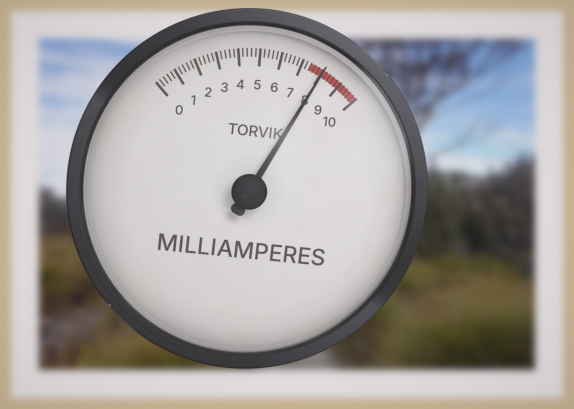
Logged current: 8
